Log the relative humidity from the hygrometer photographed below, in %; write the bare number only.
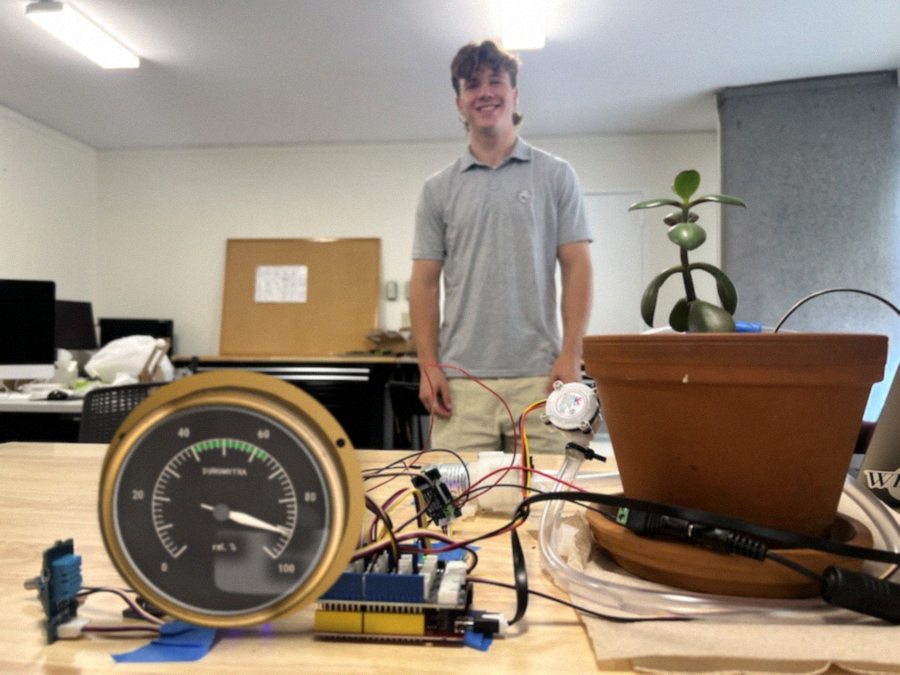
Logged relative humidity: 90
